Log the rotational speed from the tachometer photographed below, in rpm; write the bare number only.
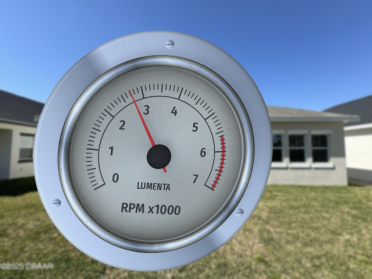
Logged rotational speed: 2700
